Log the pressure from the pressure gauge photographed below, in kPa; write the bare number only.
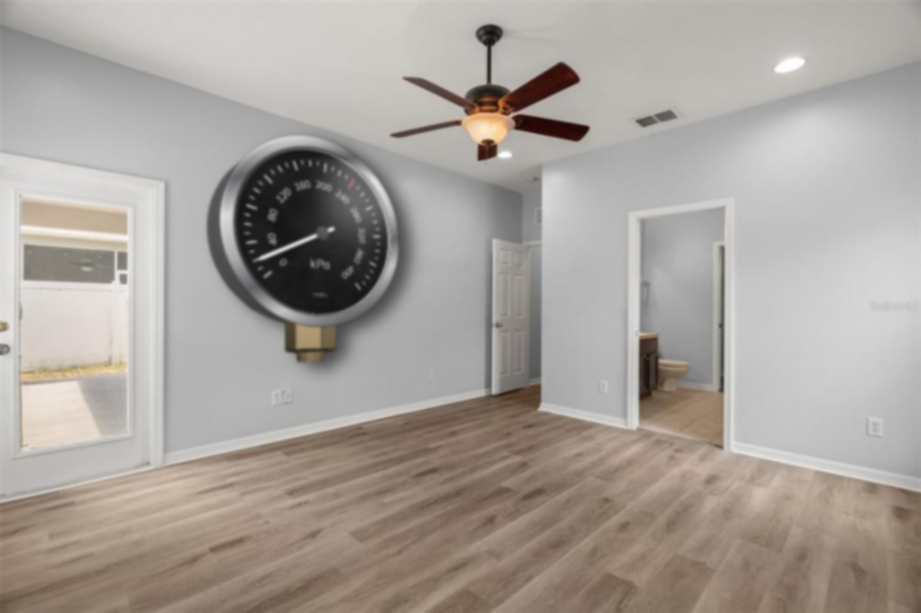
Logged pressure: 20
